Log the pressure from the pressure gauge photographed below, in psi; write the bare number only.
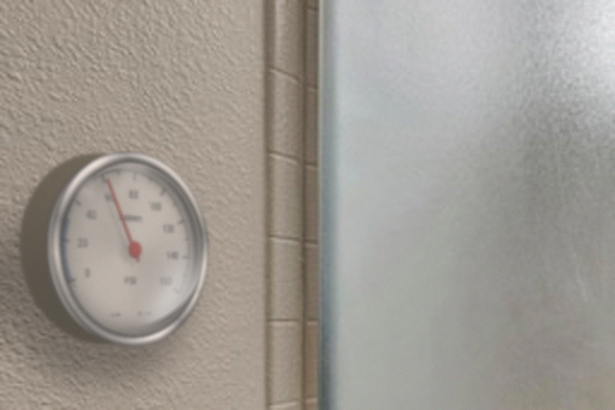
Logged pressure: 60
